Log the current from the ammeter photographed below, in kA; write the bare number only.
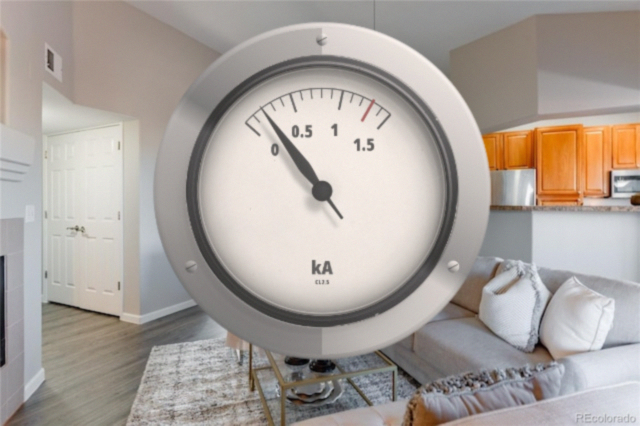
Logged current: 0.2
